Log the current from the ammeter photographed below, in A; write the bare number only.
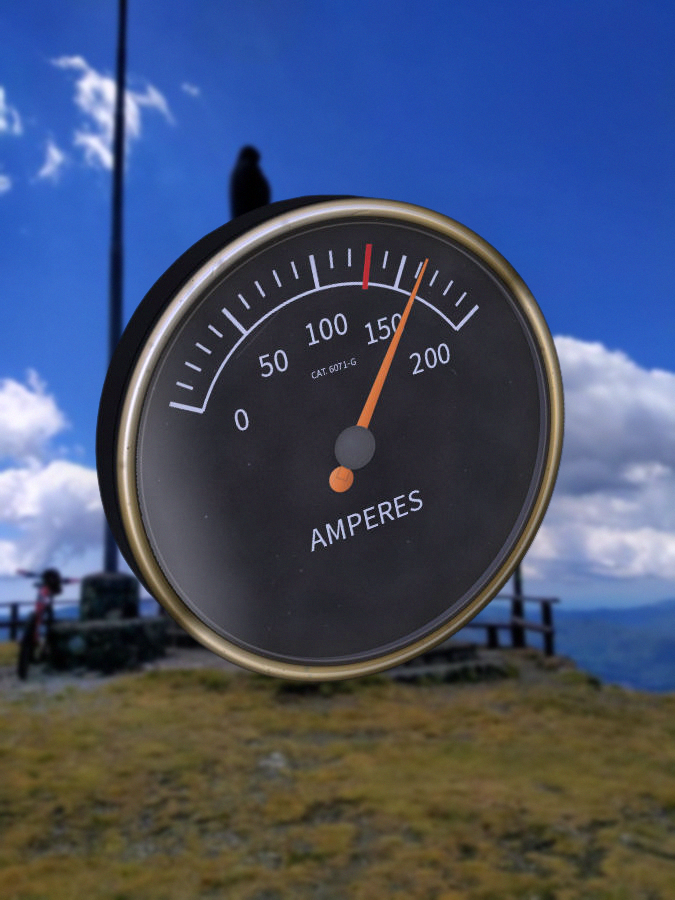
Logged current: 160
